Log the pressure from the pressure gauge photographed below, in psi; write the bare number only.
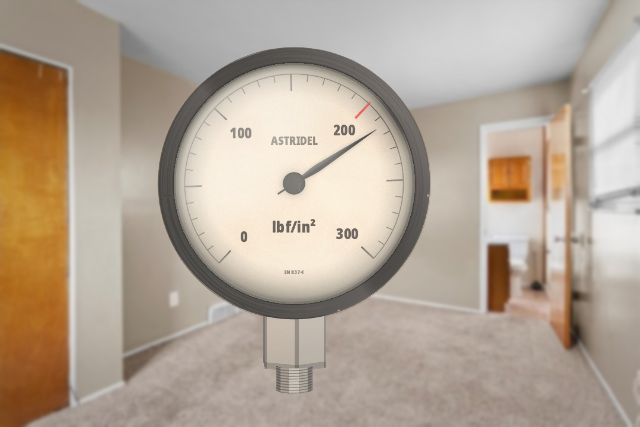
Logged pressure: 215
